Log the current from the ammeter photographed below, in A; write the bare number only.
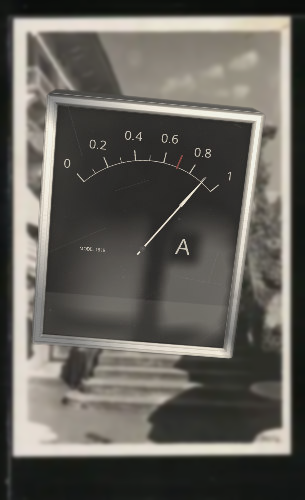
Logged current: 0.9
